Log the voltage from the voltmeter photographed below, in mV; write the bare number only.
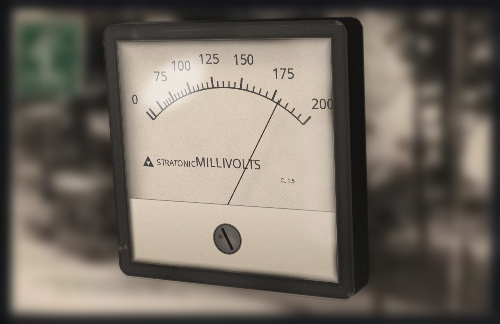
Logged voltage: 180
